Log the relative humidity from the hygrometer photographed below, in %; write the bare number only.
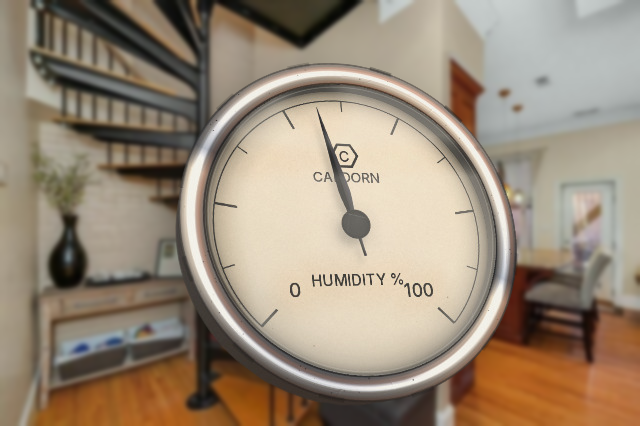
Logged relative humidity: 45
